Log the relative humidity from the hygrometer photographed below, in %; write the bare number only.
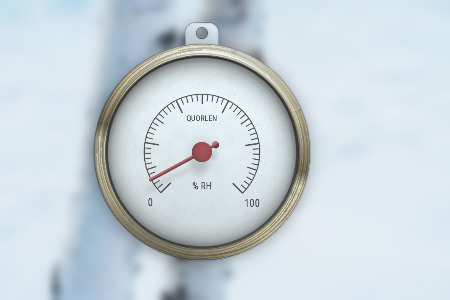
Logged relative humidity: 6
